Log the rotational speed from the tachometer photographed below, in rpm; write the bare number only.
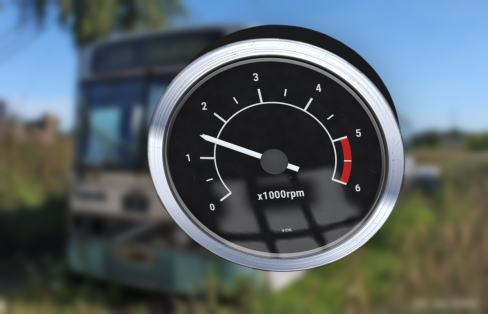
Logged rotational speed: 1500
